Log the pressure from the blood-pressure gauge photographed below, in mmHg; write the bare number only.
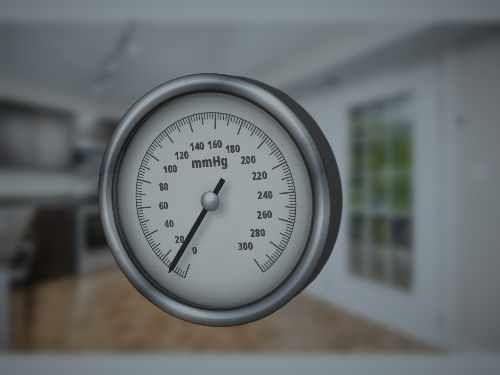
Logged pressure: 10
